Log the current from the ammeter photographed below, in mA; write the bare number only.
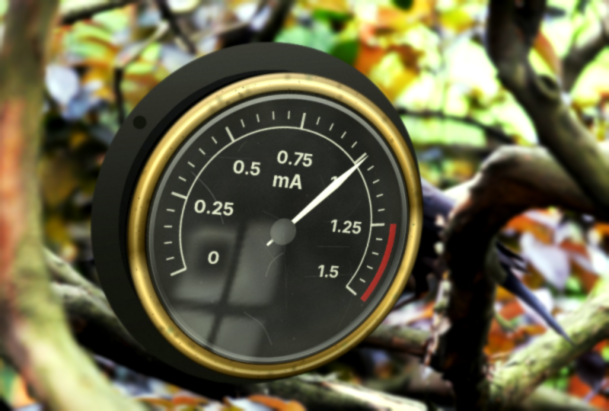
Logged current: 1
